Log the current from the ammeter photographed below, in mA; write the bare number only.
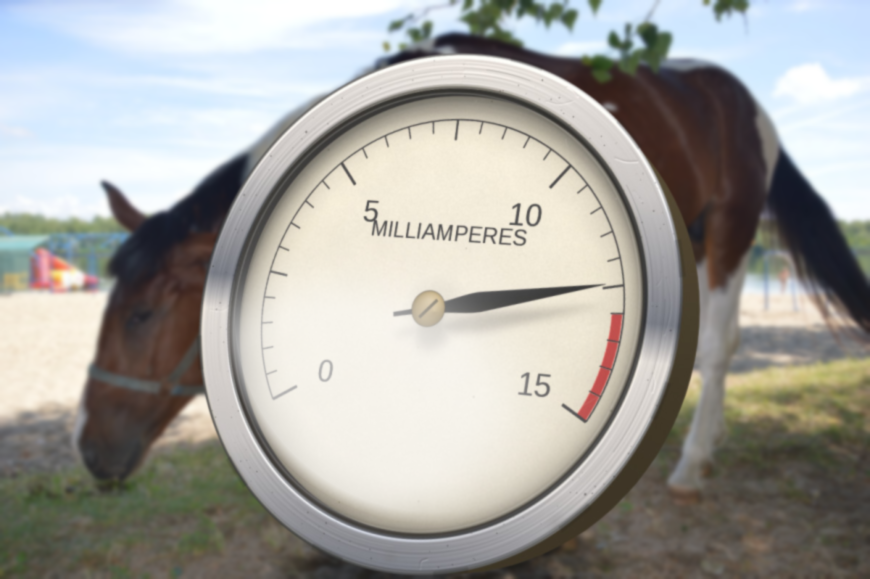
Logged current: 12.5
